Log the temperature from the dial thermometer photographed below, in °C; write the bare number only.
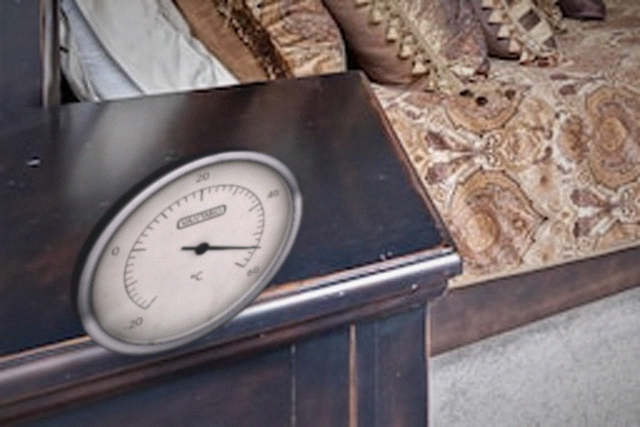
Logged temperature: 54
